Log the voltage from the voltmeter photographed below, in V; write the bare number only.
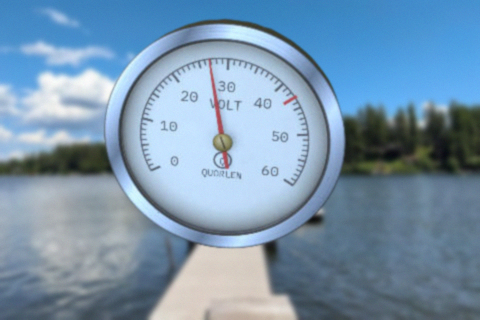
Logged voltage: 27
